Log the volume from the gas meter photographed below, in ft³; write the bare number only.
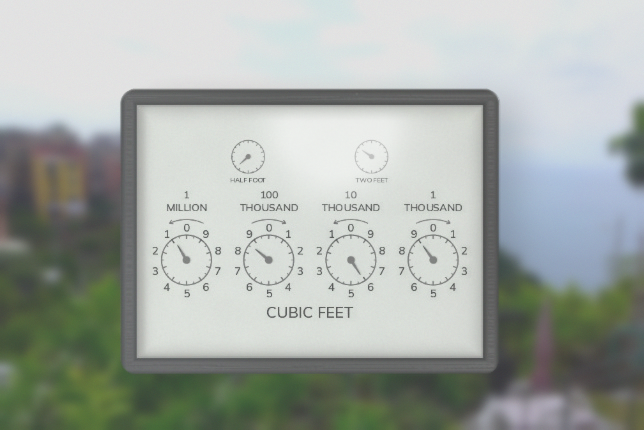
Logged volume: 85900
